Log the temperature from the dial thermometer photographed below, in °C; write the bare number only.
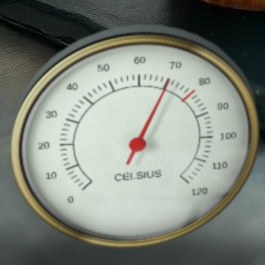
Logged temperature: 70
